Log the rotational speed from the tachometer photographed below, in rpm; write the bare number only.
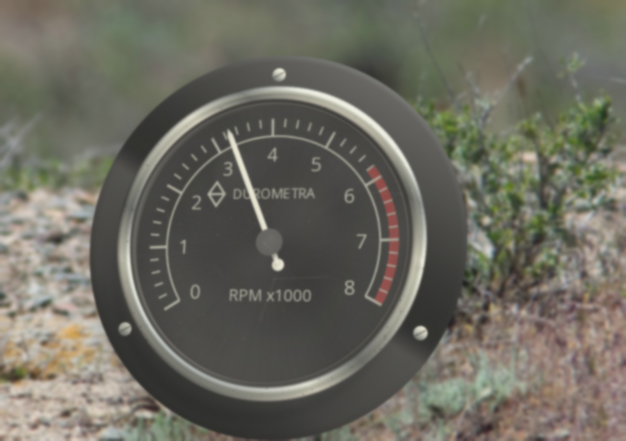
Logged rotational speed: 3300
